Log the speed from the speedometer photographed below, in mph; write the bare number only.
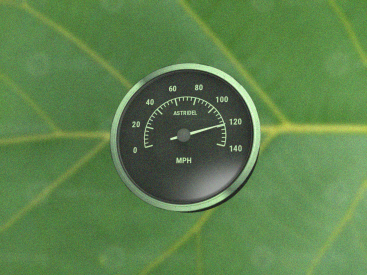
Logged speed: 120
